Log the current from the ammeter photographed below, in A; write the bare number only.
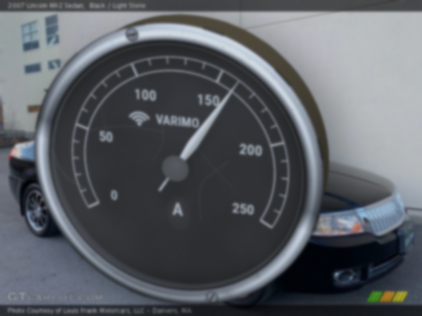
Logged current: 160
